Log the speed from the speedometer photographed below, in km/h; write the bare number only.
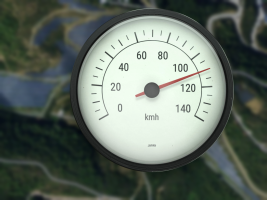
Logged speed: 110
